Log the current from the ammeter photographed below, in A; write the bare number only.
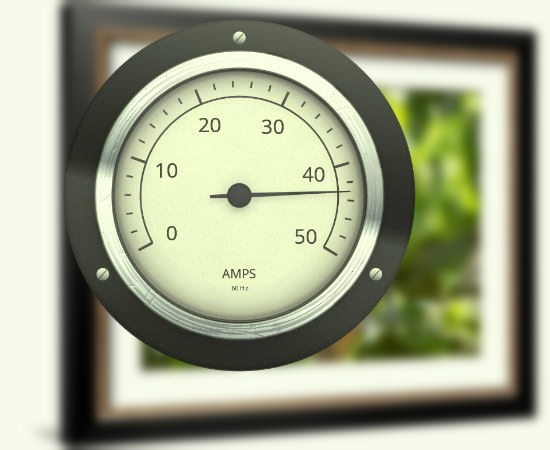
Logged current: 43
